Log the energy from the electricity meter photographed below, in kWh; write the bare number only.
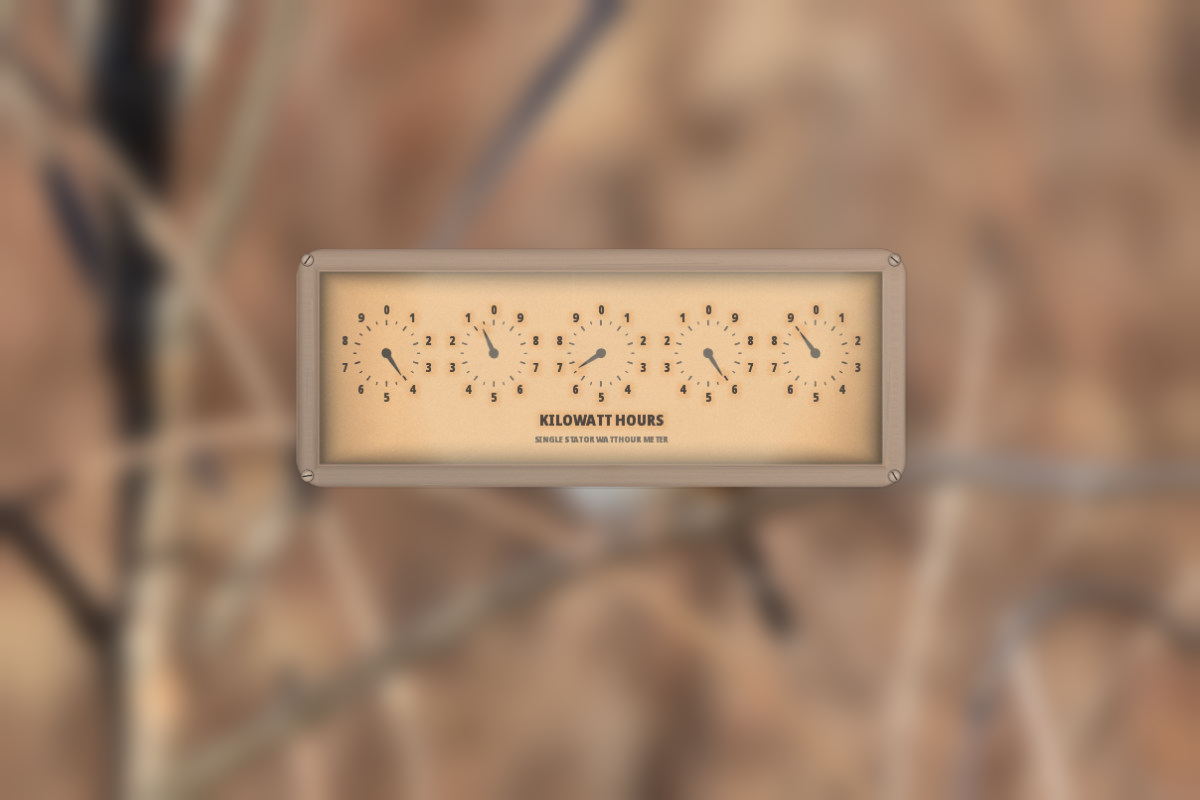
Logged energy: 40659
